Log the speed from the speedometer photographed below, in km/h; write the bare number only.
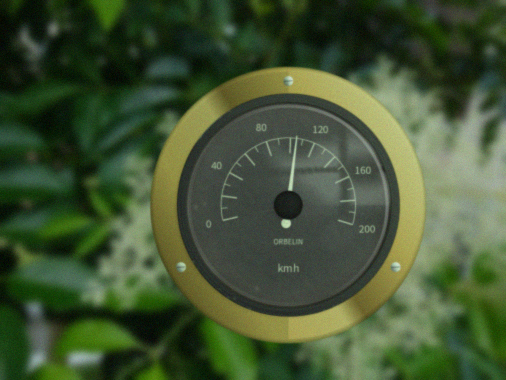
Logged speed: 105
